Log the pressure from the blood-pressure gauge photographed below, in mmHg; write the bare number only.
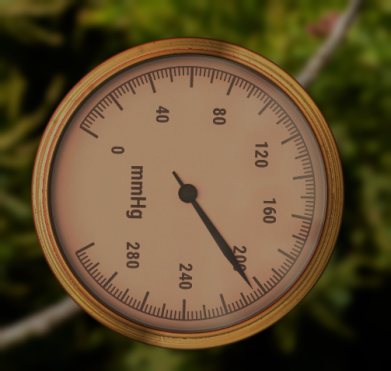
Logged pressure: 204
